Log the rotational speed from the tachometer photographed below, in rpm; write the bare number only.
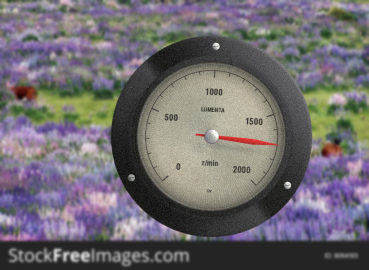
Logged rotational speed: 1700
